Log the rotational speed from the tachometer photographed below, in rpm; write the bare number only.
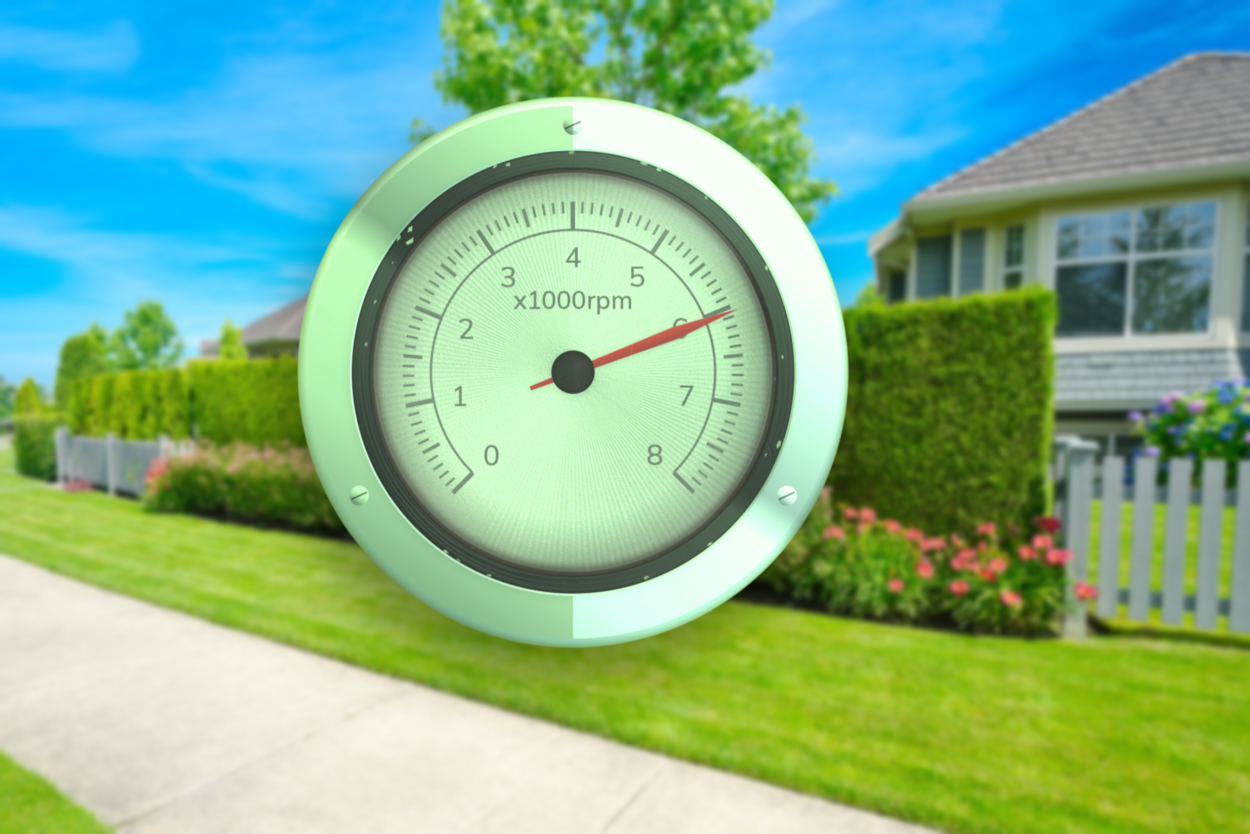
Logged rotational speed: 6050
